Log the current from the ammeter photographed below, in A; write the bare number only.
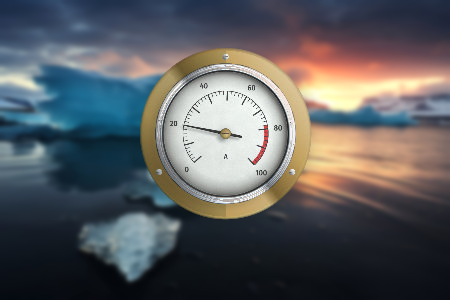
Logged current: 20
